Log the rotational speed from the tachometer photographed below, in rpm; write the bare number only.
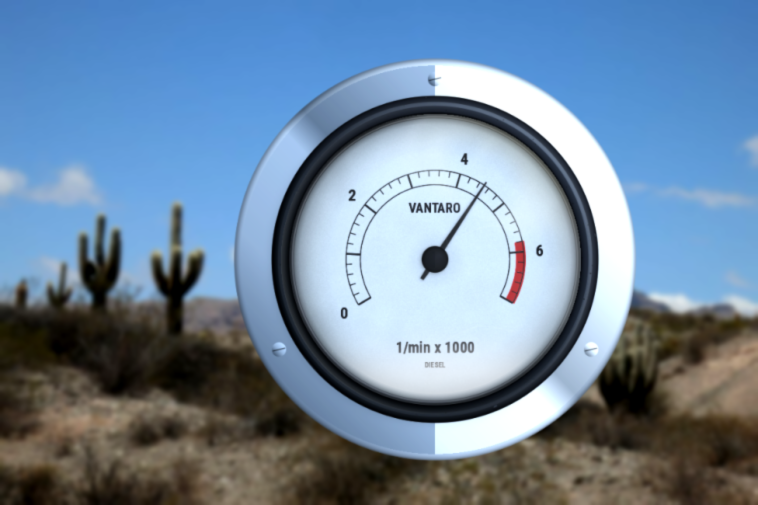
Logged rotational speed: 4500
